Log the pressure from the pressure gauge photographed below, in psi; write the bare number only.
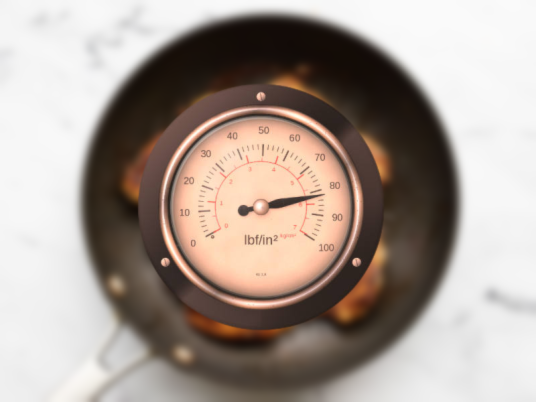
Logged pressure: 82
